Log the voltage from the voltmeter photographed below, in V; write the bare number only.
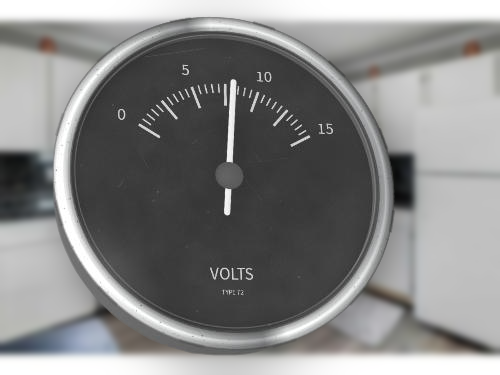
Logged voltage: 8
